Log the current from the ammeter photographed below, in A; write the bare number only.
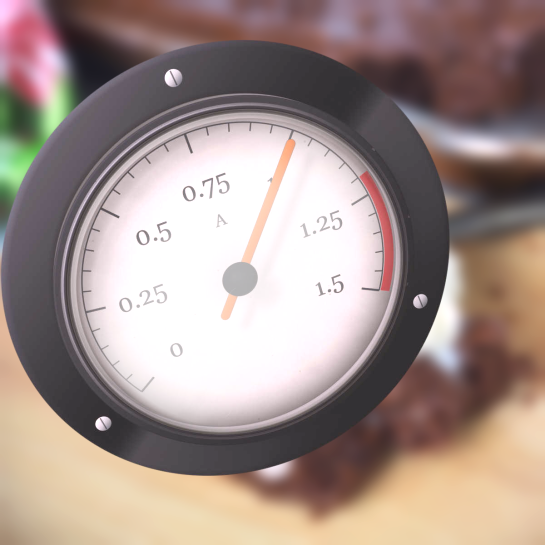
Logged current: 1
